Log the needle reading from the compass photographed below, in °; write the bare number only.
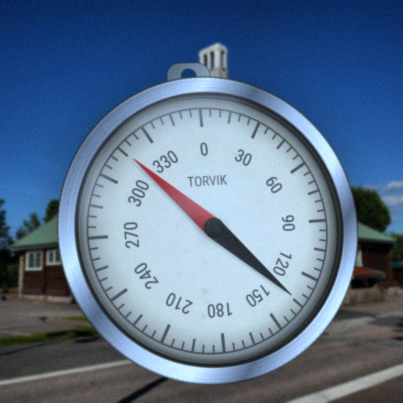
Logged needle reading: 315
